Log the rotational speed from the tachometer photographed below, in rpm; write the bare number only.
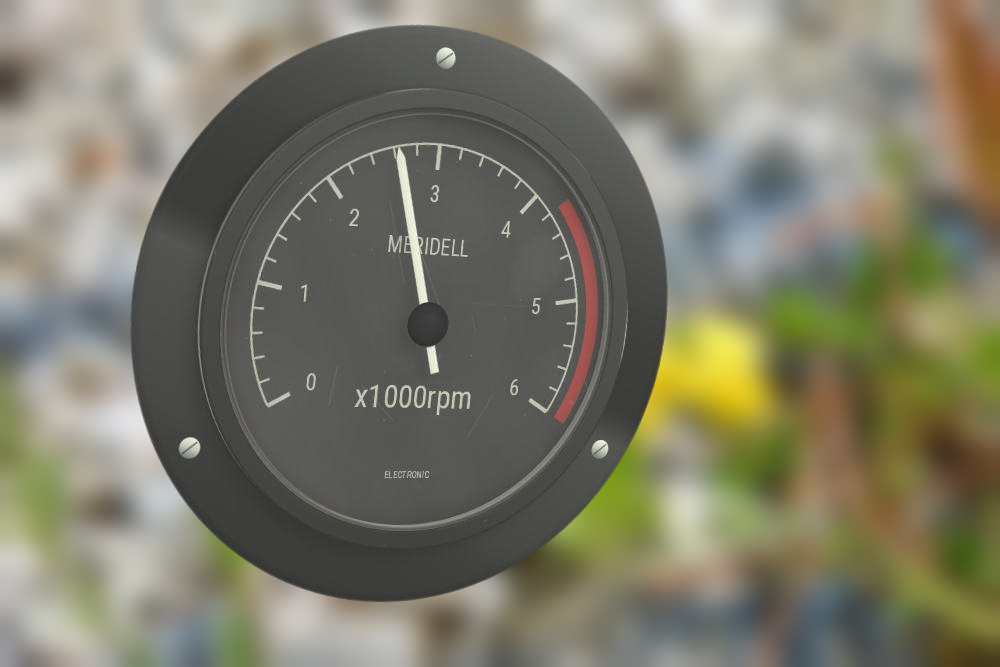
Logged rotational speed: 2600
